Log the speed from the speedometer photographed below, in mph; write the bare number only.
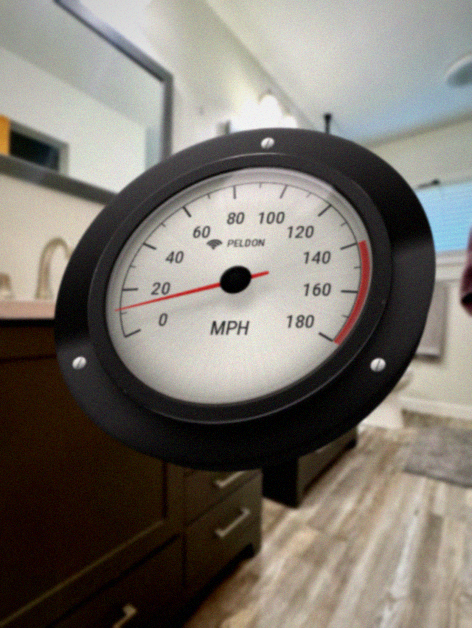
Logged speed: 10
